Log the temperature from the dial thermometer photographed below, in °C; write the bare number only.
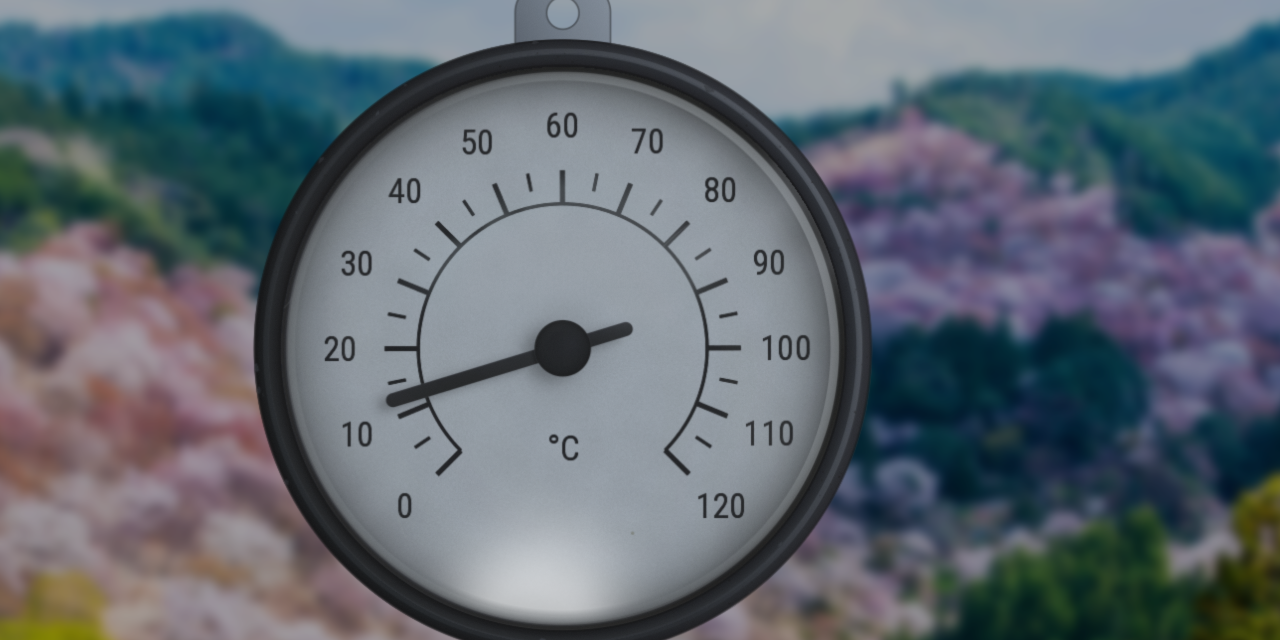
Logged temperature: 12.5
